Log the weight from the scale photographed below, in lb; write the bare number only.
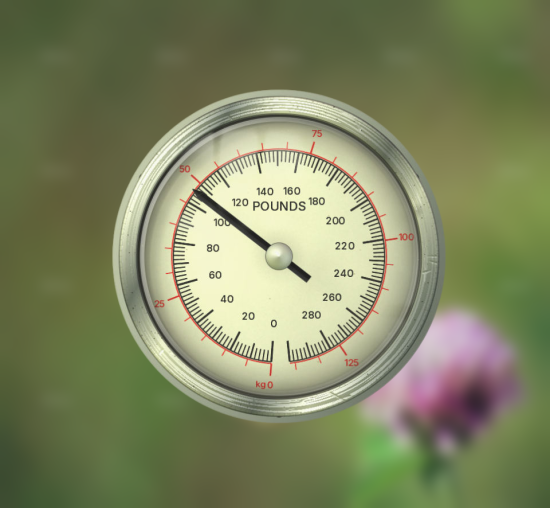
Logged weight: 106
